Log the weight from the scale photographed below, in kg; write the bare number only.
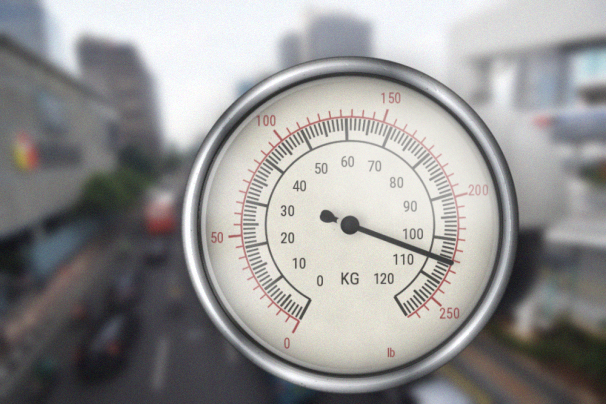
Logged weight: 105
